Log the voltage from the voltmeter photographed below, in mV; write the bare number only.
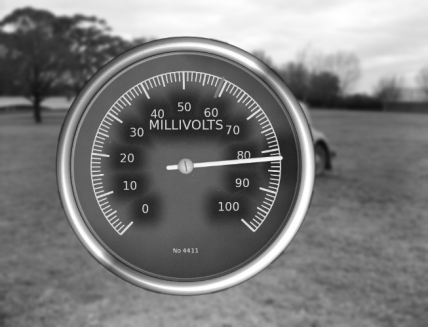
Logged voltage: 82
